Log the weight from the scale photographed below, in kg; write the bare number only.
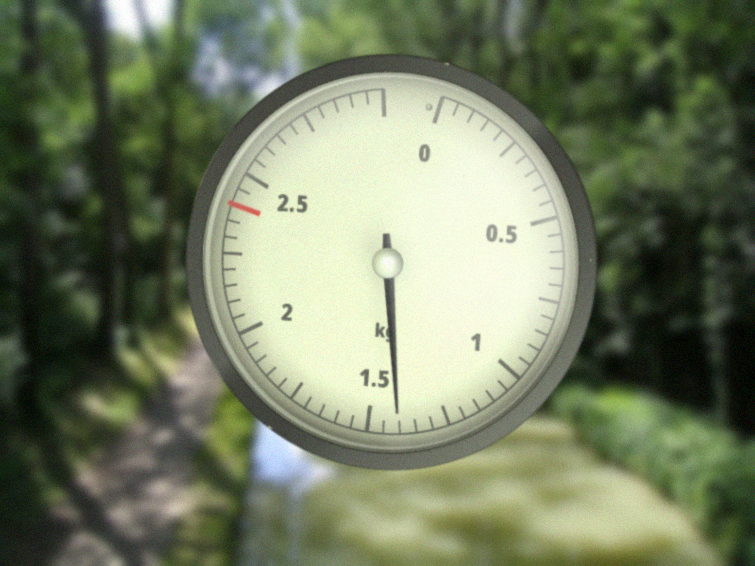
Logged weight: 1.4
